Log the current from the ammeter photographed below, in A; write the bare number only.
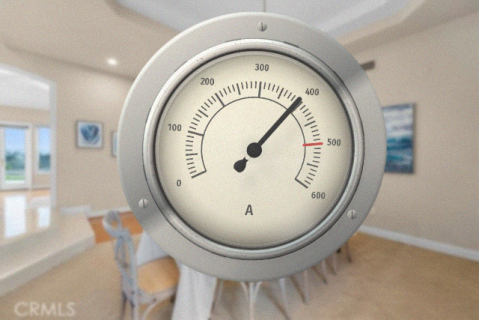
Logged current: 390
